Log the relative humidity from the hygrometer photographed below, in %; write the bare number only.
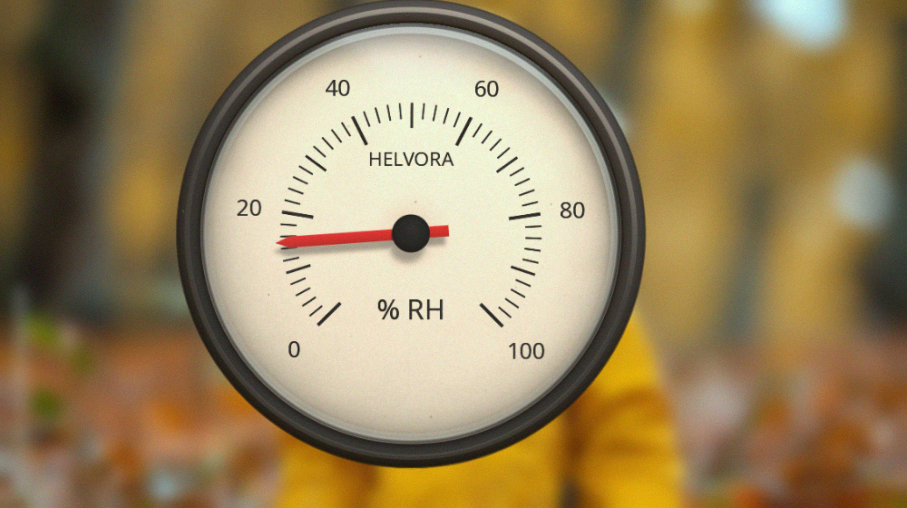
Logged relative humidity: 15
